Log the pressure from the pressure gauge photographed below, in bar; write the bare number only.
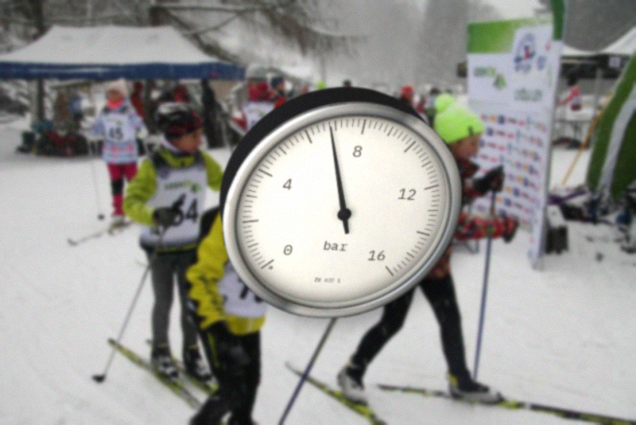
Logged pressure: 6.8
